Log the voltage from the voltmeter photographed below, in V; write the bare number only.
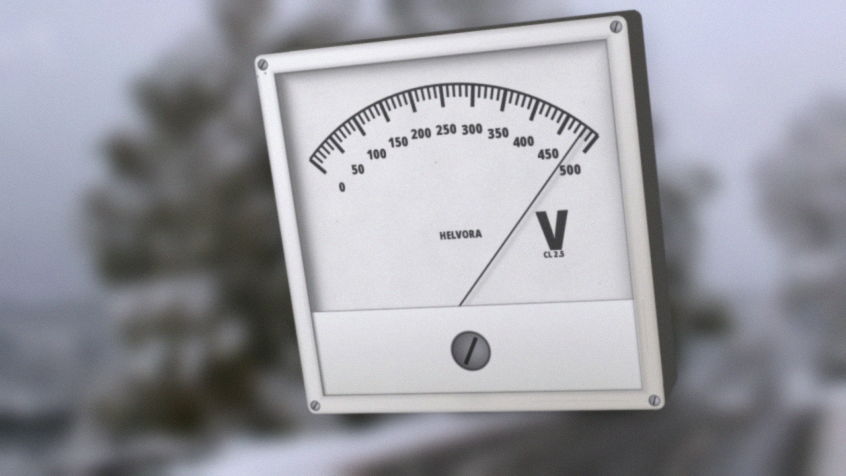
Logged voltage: 480
